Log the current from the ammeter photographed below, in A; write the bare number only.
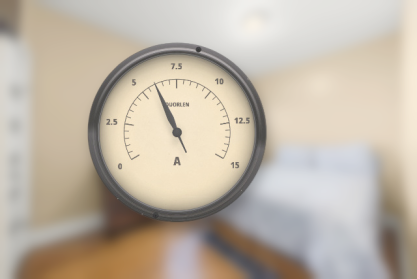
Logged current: 6
